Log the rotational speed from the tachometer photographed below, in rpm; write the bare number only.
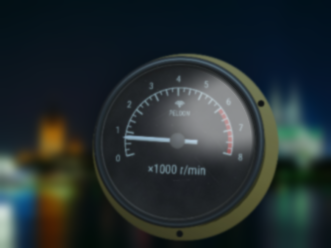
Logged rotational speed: 750
